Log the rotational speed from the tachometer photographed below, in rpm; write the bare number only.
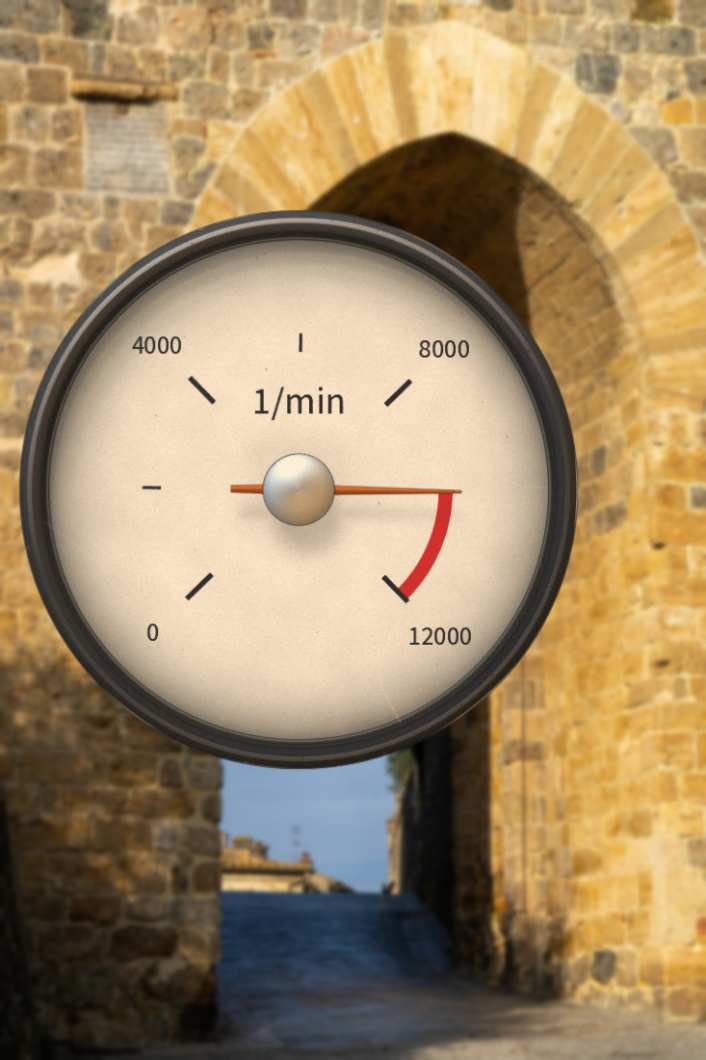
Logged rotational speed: 10000
